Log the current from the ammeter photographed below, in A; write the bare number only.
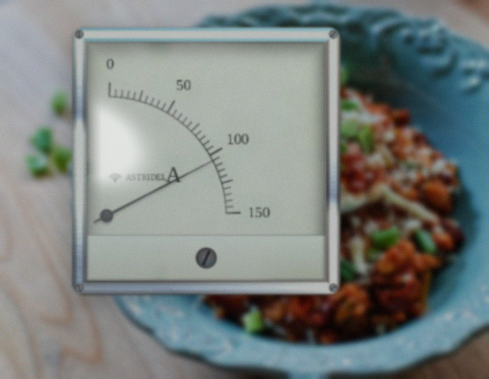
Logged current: 105
